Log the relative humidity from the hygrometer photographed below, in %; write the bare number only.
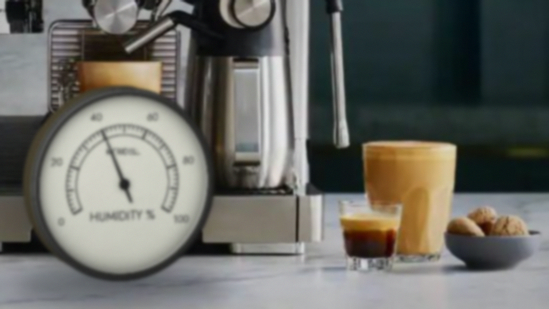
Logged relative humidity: 40
